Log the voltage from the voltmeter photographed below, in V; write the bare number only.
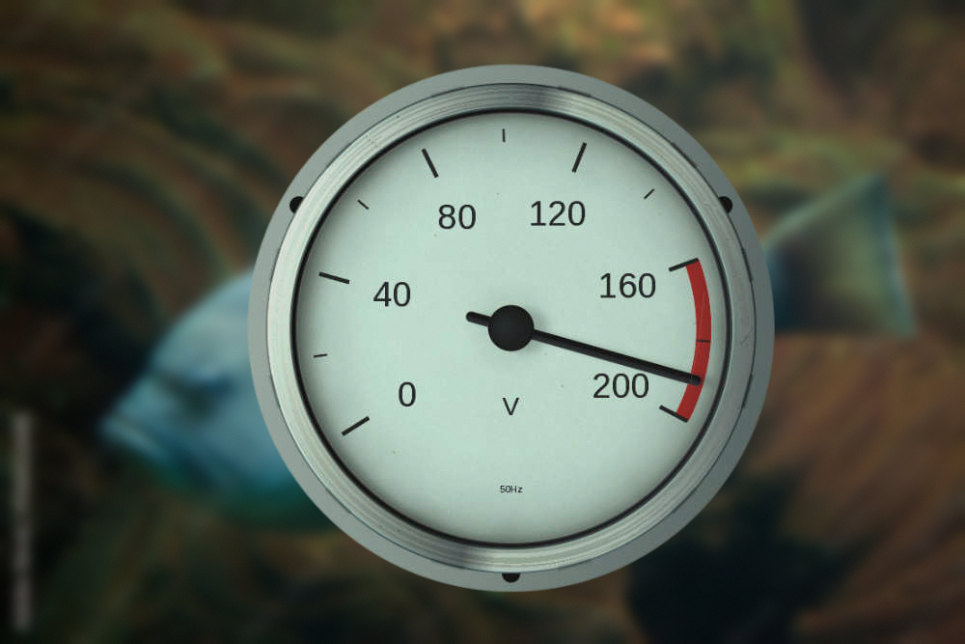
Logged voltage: 190
